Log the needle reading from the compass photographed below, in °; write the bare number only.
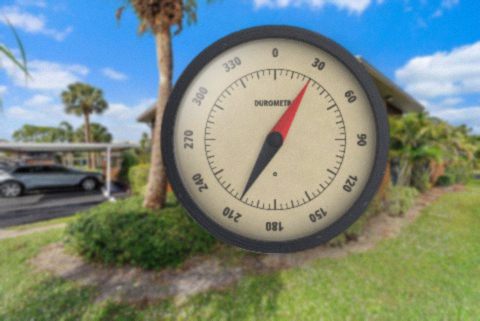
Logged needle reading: 30
